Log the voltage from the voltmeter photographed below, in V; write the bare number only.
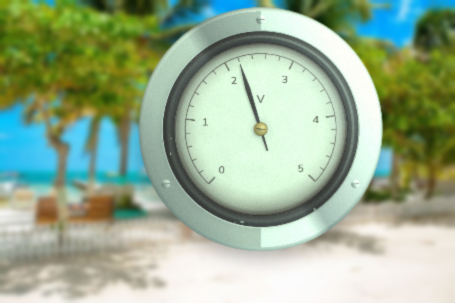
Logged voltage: 2.2
